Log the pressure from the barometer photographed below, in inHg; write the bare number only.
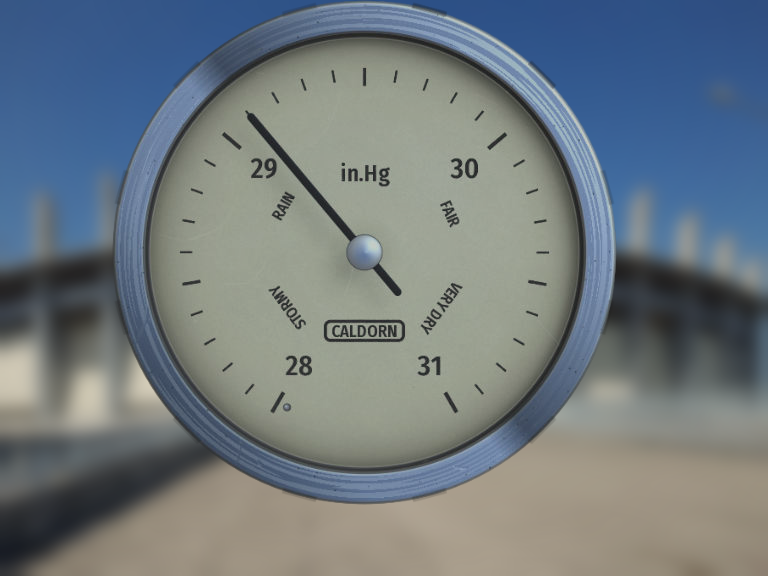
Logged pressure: 29.1
